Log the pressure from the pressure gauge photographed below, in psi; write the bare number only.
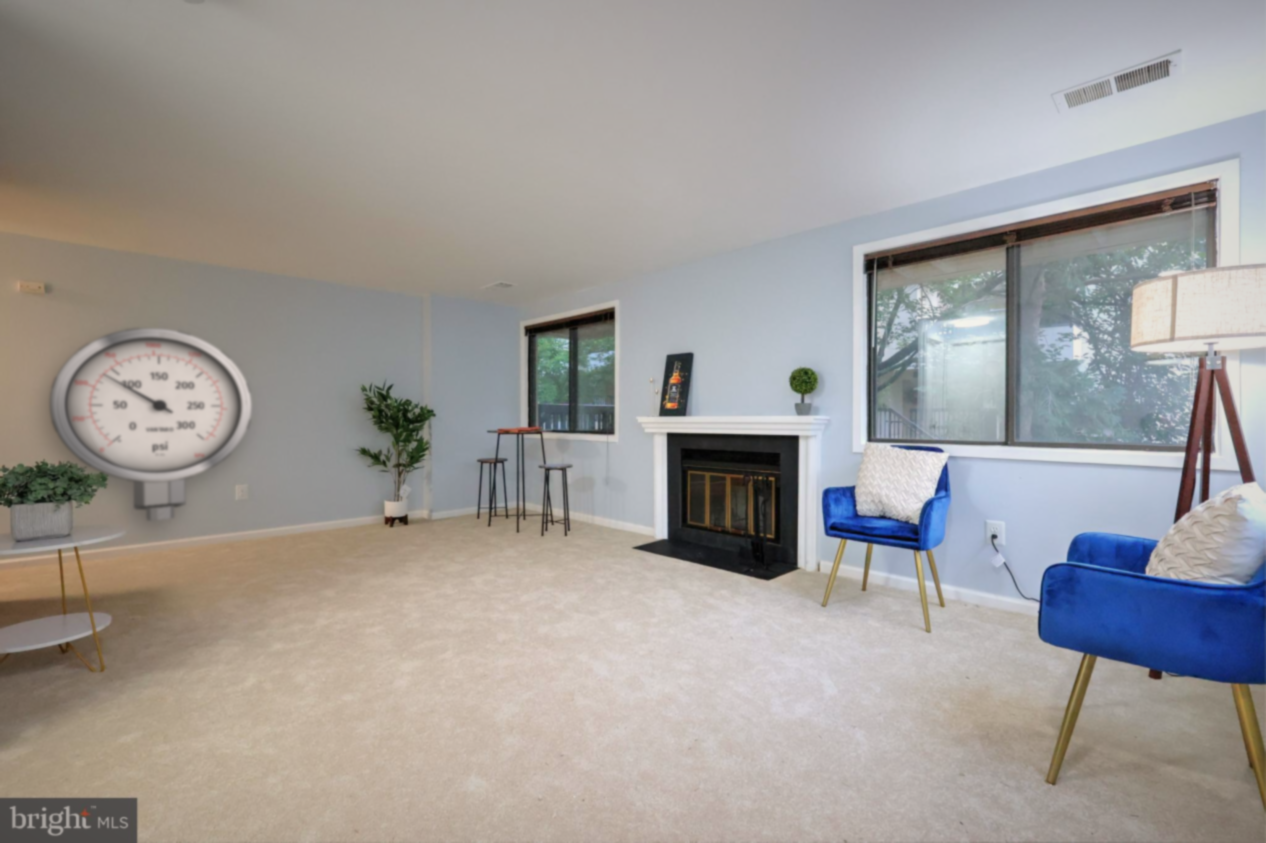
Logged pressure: 90
